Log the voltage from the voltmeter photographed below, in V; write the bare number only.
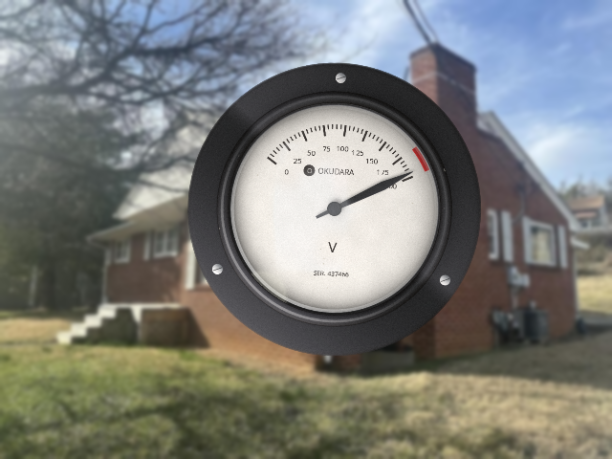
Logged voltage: 195
